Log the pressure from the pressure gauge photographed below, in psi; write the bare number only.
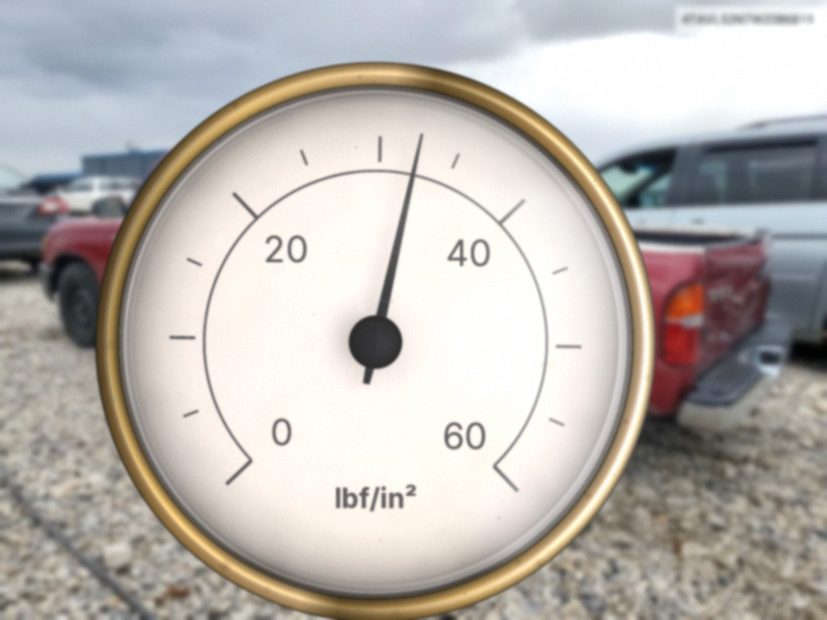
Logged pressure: 32.5
